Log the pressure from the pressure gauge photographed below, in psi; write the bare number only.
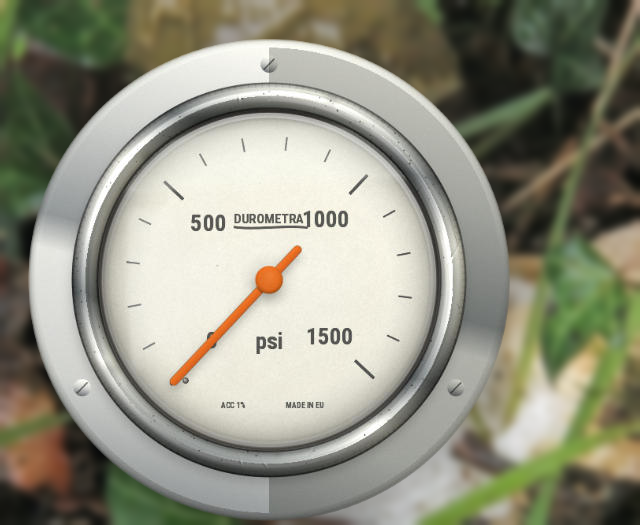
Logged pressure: 0
